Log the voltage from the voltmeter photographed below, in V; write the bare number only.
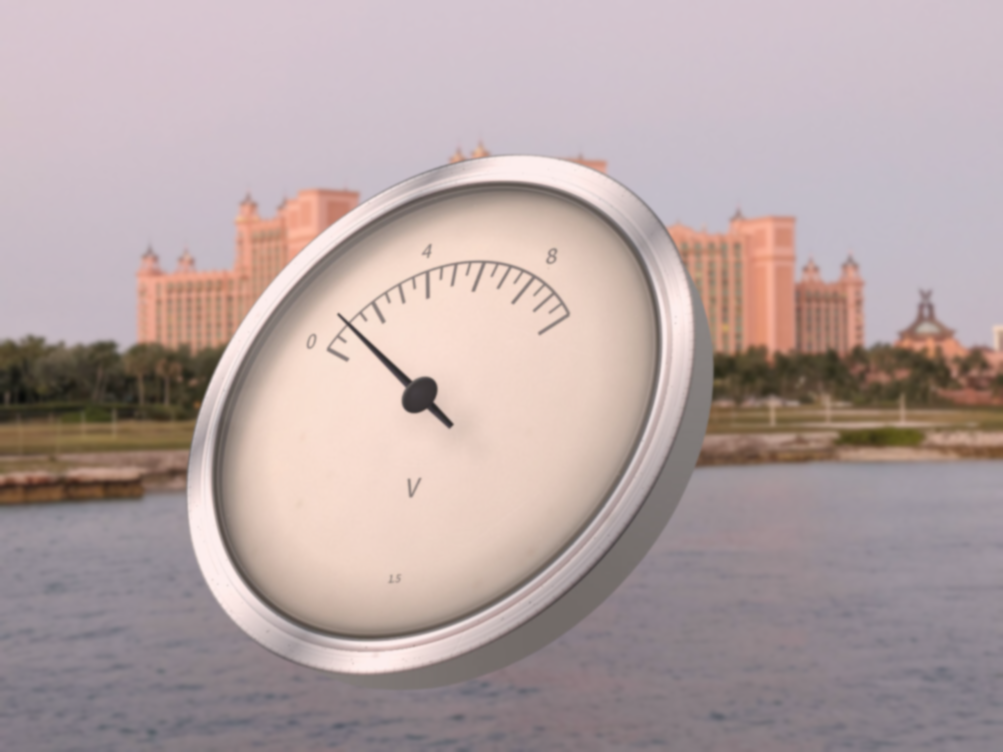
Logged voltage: 1
